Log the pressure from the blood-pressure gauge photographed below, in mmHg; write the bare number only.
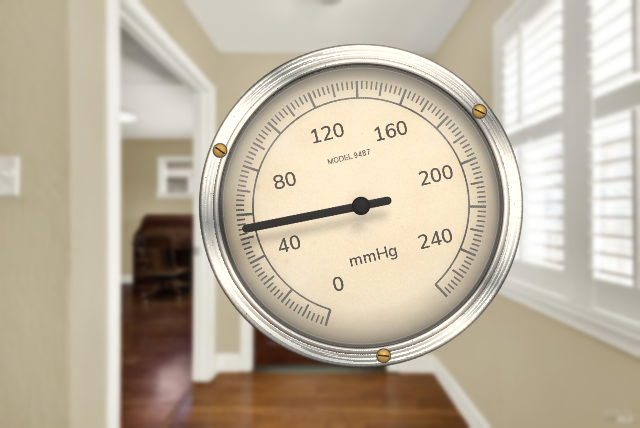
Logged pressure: 54
